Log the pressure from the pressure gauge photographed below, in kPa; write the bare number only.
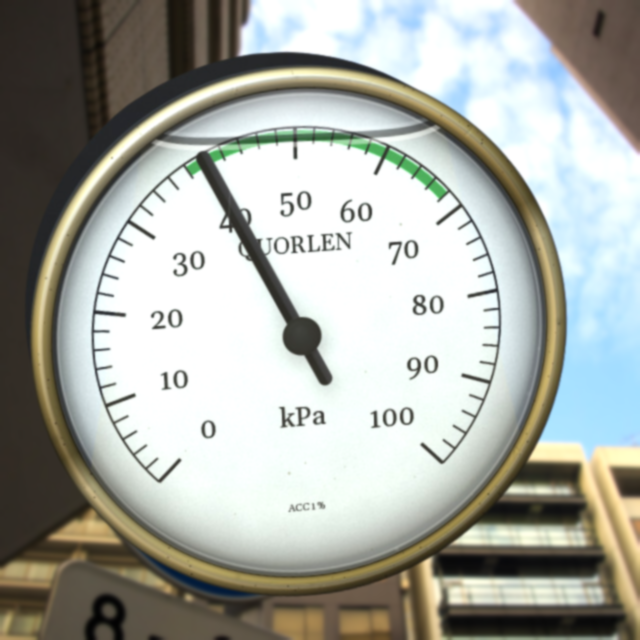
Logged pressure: 40
